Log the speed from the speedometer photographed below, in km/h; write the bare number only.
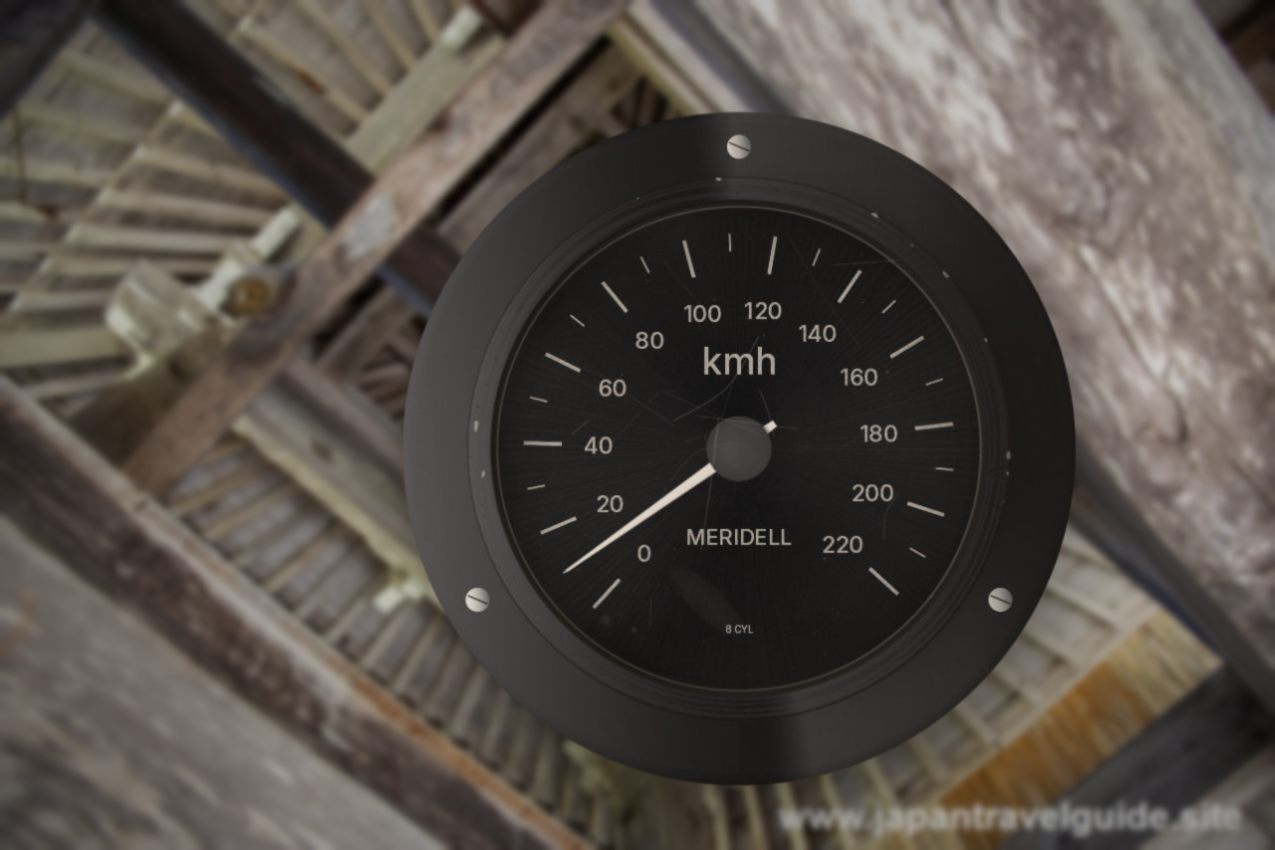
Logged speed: 10
